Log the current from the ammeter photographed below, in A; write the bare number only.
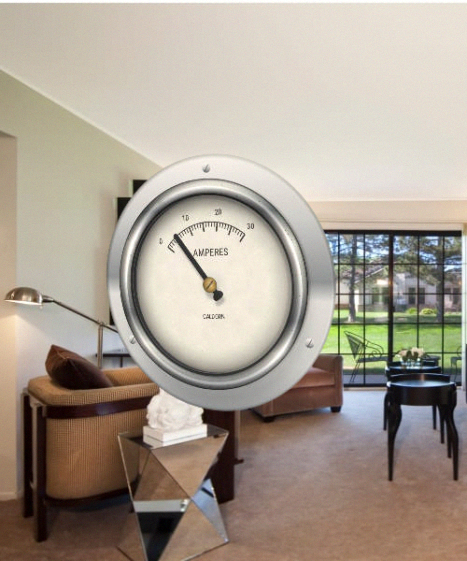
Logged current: 5
